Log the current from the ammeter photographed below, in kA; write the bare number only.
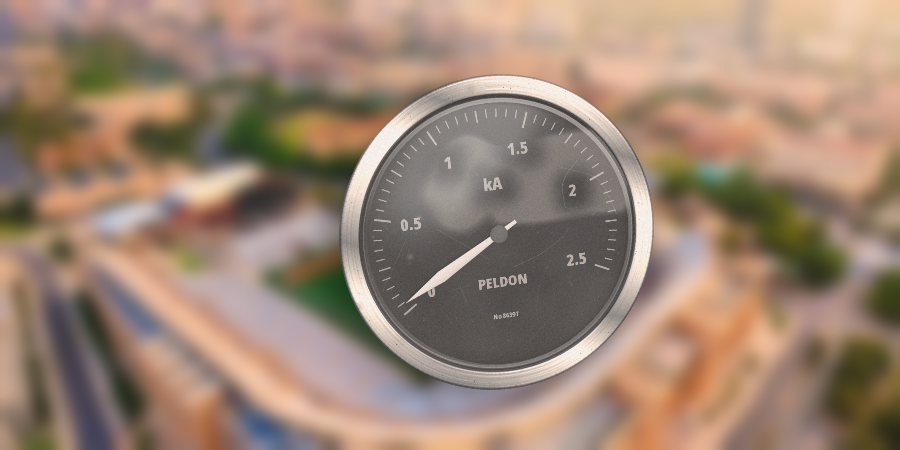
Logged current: 0.05
